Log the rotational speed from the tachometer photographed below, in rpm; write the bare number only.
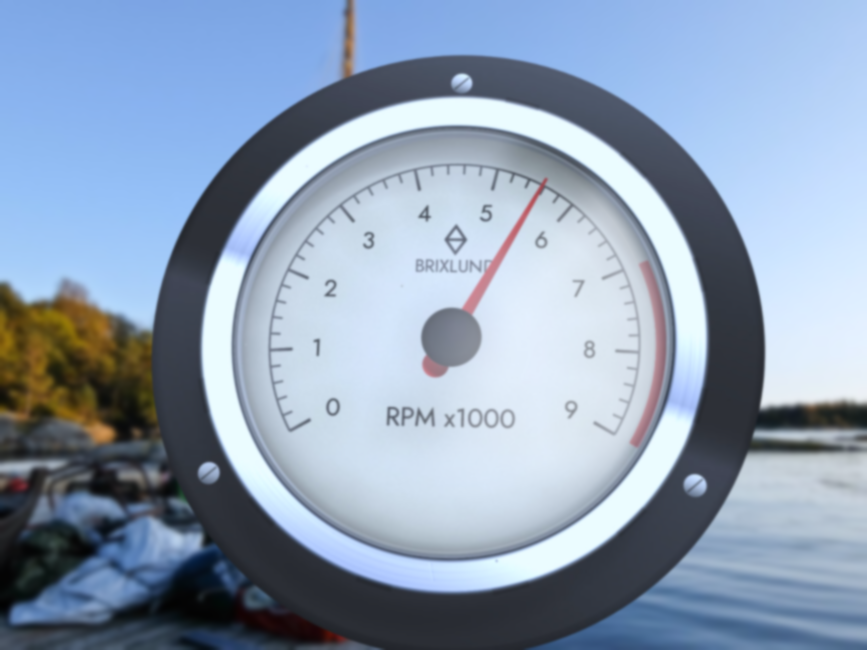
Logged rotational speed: 5600
